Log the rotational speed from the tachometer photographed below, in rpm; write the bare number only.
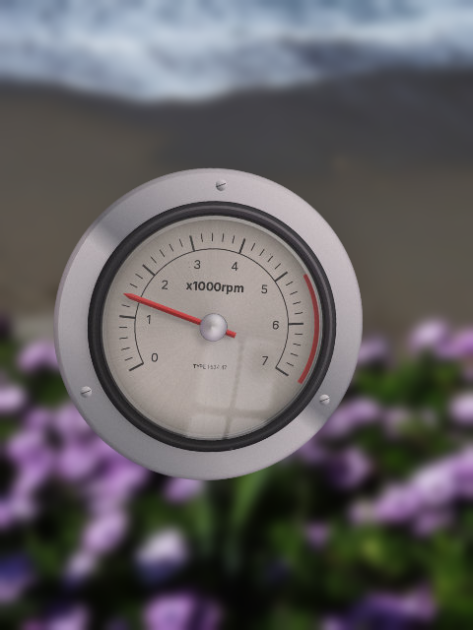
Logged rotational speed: 1400
